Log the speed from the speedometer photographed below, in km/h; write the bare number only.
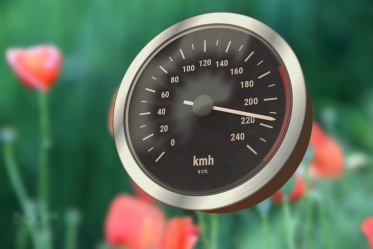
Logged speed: 215
